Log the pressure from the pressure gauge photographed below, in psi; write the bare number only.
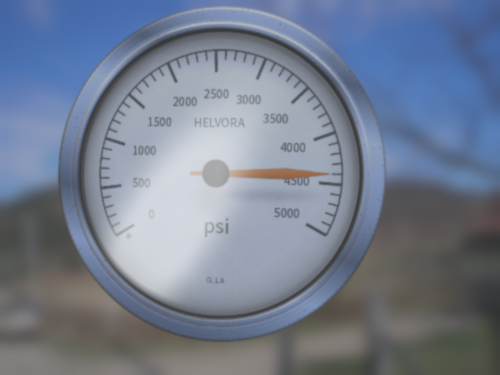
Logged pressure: 4400
